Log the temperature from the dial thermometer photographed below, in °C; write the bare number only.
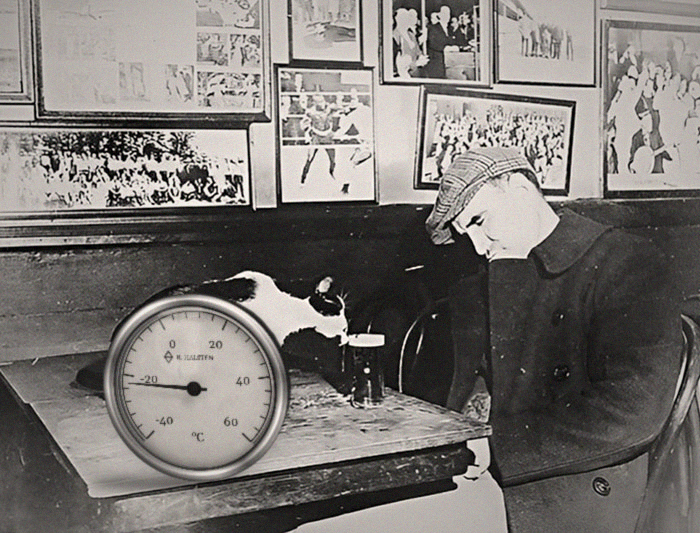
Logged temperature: -22
